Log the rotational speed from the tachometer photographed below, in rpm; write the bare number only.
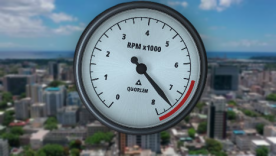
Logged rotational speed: 7500
